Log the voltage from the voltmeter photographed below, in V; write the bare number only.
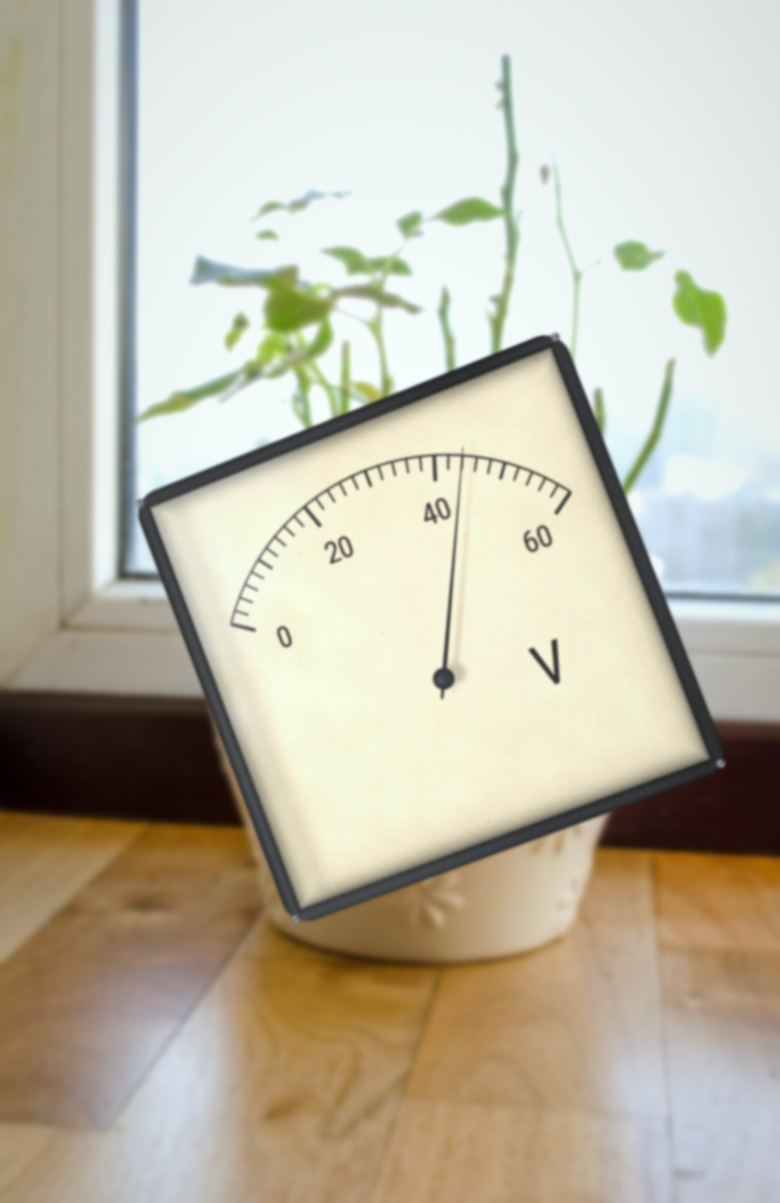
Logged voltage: 44
